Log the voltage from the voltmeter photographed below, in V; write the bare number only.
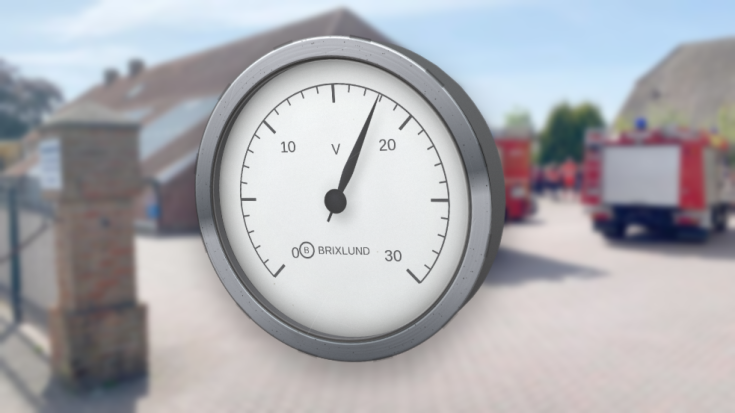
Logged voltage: 18
